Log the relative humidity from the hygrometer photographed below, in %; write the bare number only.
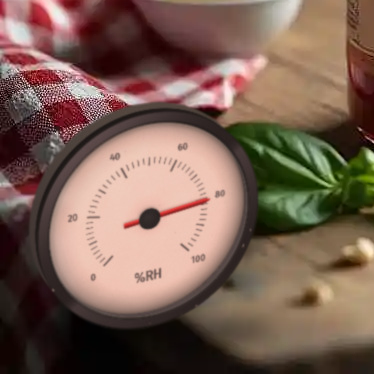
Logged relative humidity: 80
